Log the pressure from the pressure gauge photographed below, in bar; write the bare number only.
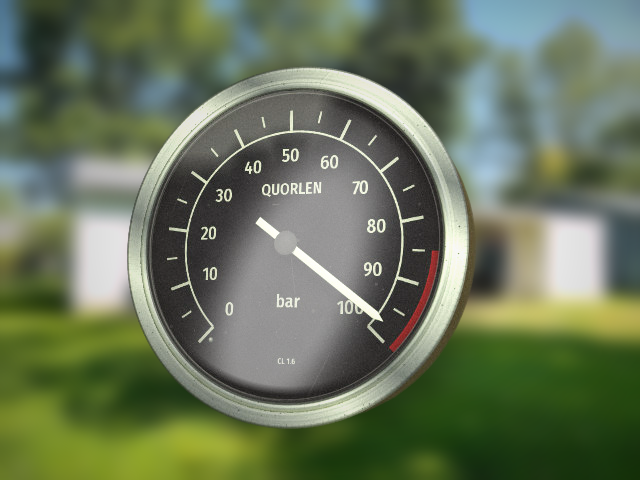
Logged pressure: 97.5
